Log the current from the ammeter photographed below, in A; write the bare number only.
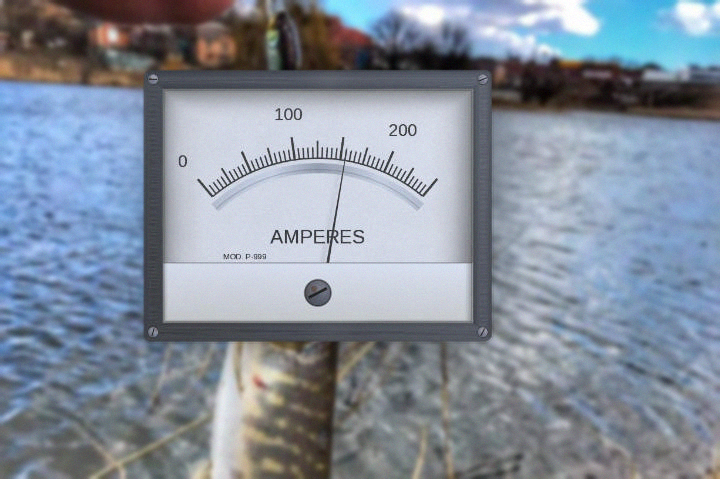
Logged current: 155
